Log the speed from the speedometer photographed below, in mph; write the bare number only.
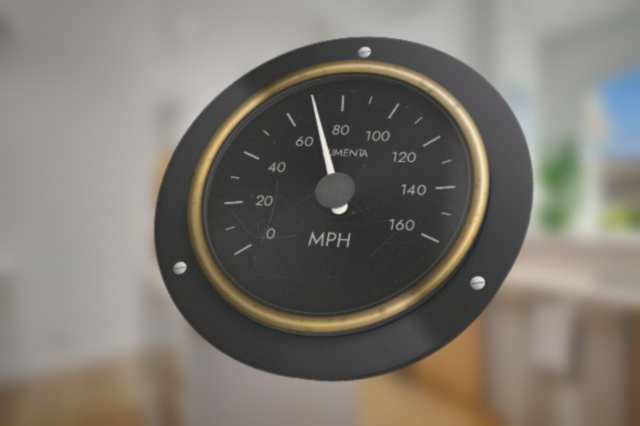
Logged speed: 70
